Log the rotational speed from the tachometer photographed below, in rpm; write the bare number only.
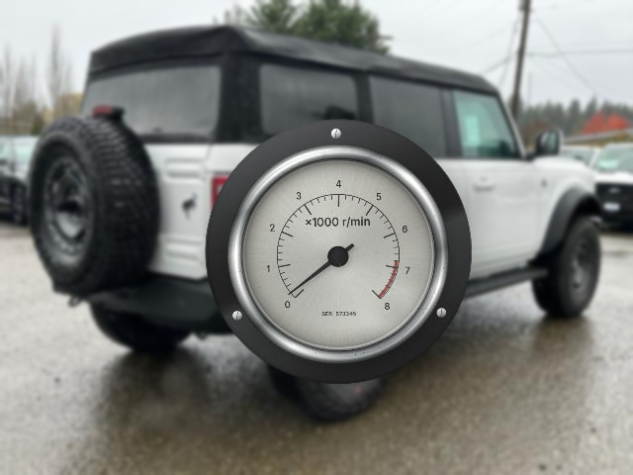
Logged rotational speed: 200
